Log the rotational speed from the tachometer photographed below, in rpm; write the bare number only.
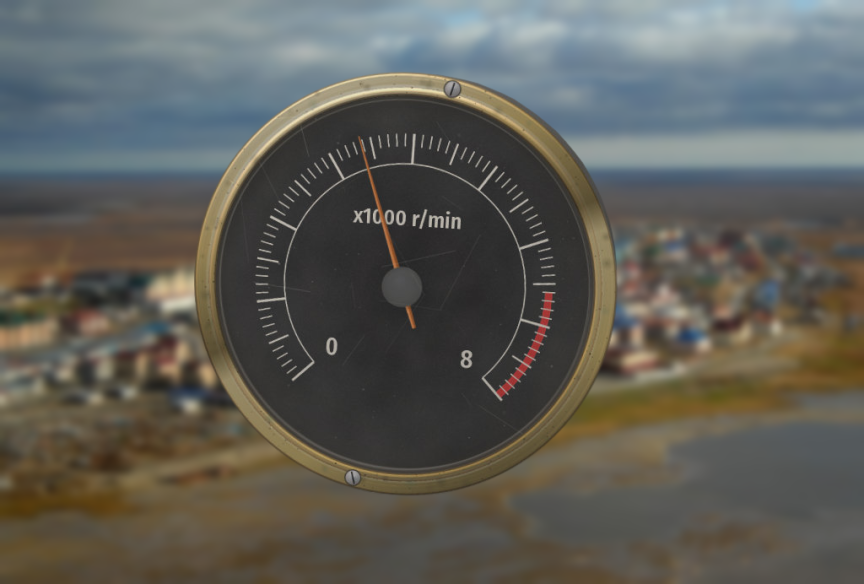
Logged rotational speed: 3400
